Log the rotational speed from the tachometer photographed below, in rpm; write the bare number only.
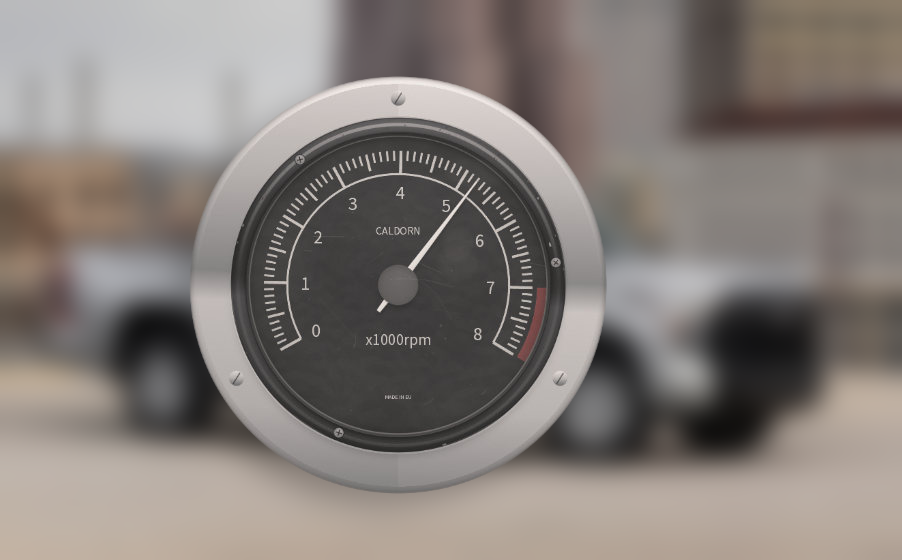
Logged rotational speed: 5200
